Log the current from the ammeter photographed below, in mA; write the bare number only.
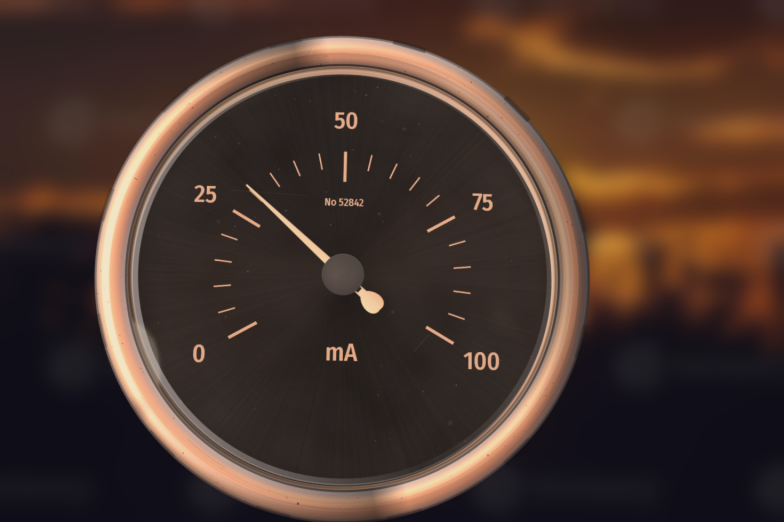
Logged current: 30
